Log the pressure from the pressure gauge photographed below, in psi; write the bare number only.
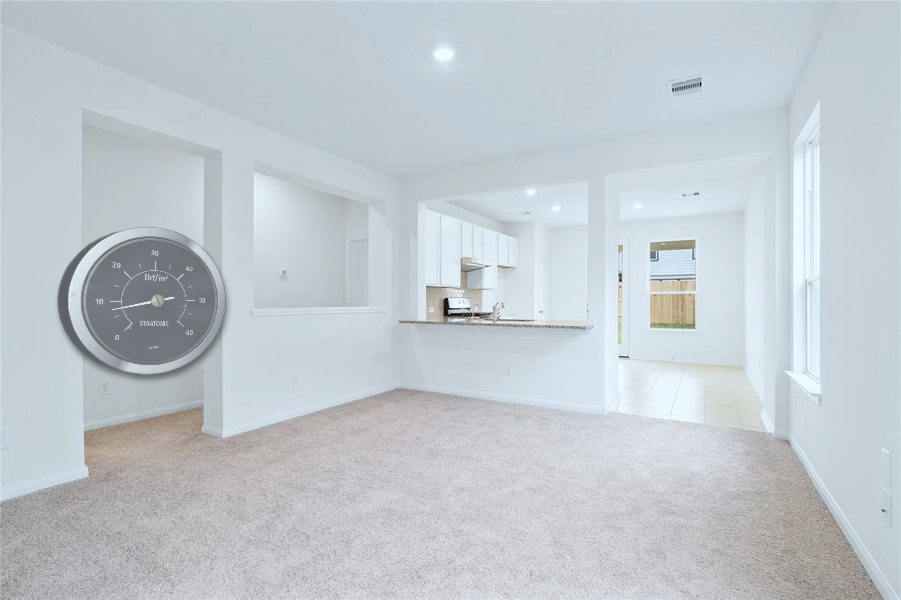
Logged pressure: 7.5
